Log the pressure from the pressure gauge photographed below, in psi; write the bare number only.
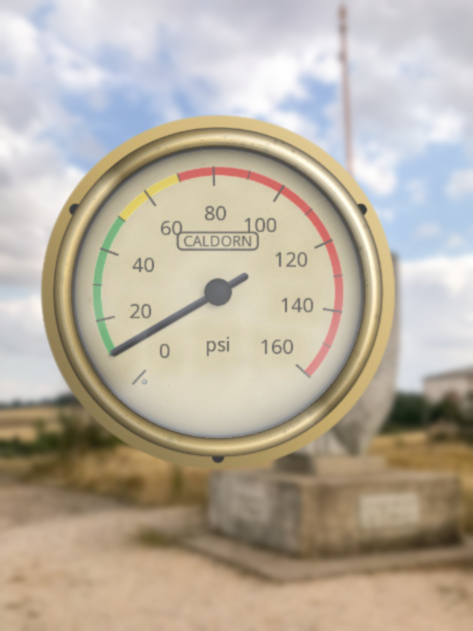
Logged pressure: 10
